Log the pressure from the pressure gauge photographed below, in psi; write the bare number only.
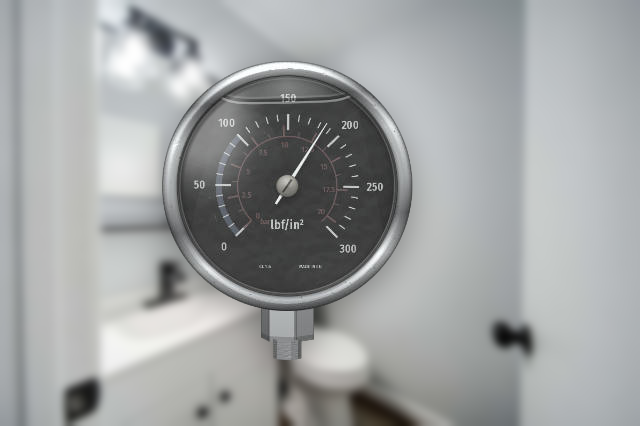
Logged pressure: 185
